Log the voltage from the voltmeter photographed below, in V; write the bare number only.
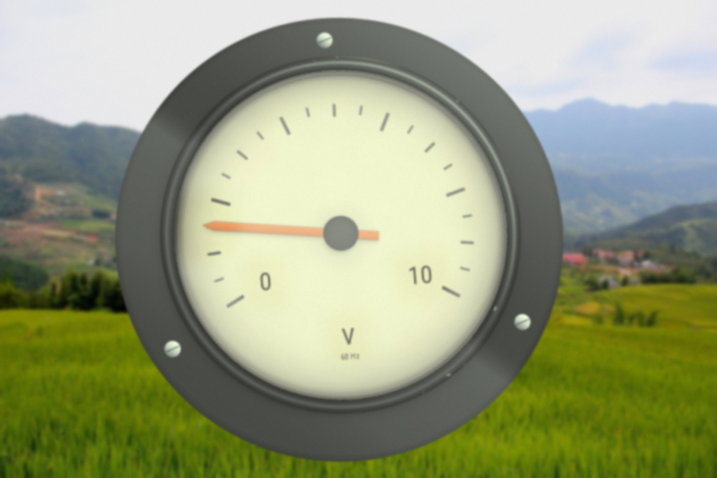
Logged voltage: 1.5
